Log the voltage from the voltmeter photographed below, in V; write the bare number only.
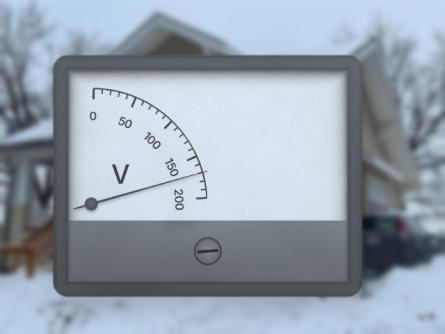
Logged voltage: 170
